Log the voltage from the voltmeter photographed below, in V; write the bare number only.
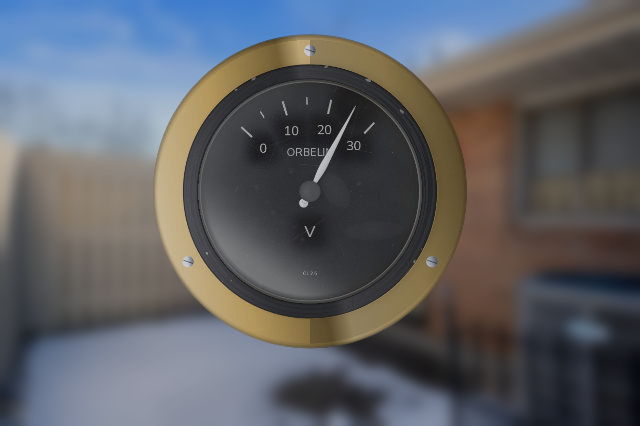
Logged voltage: 25
